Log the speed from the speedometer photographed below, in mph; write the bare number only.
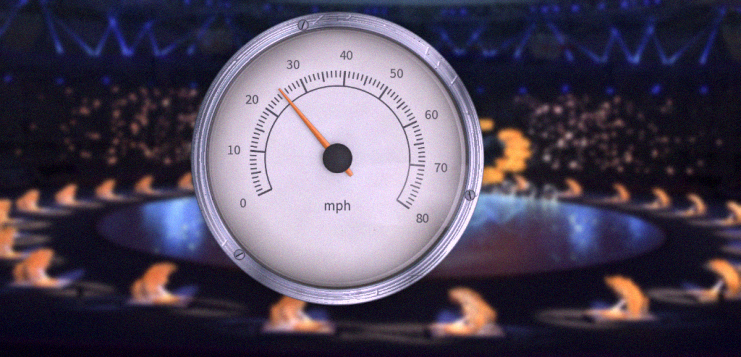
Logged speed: 25
